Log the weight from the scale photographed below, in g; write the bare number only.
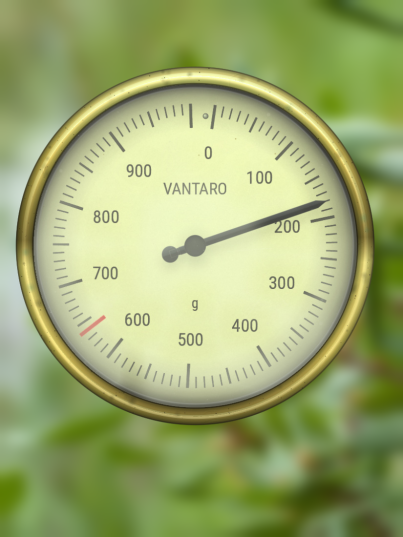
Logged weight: 180
